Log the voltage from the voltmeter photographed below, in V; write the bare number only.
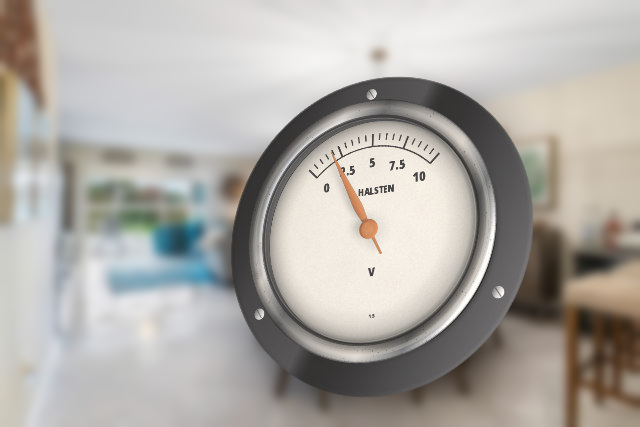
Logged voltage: 2
